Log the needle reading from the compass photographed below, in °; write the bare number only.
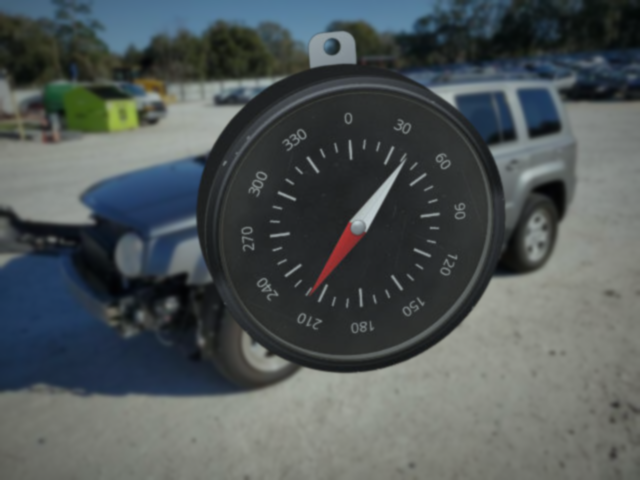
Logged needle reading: 220
